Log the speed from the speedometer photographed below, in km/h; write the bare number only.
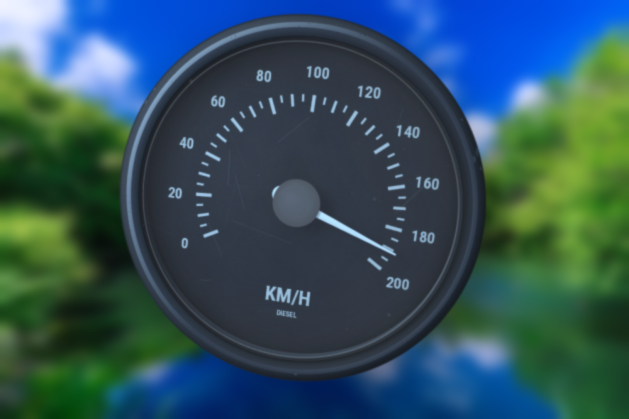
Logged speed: 190
